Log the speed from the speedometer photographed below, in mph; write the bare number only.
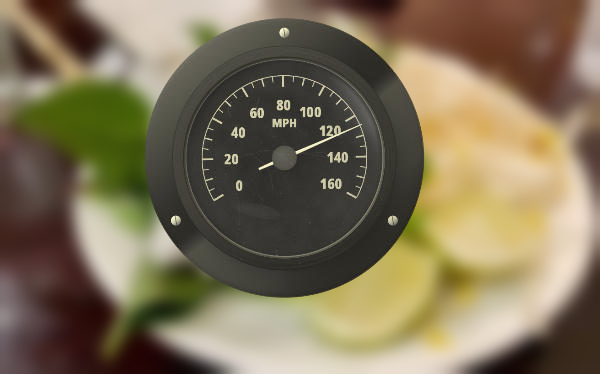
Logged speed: 125
